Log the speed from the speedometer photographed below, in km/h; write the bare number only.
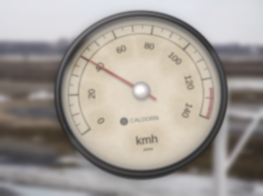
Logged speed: 40
